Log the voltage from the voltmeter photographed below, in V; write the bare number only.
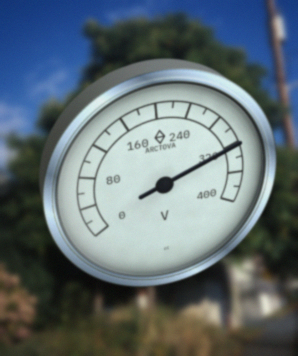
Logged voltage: 320
